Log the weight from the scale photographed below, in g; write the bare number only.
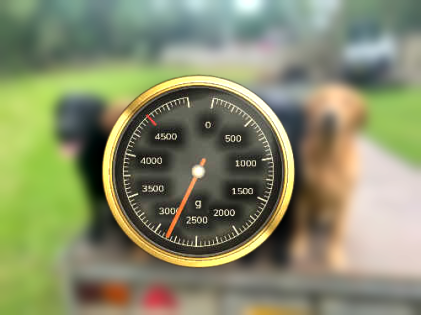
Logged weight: 2850
